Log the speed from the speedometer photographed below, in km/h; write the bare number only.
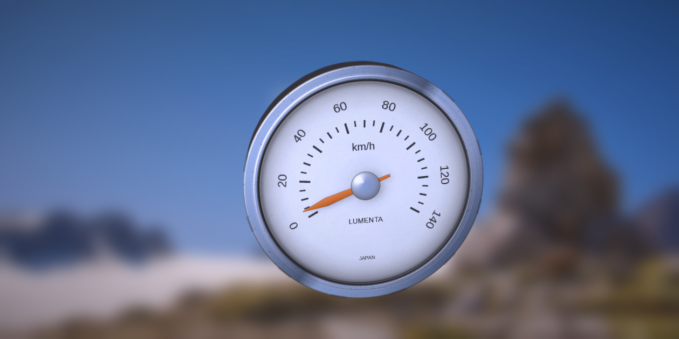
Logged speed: 5
